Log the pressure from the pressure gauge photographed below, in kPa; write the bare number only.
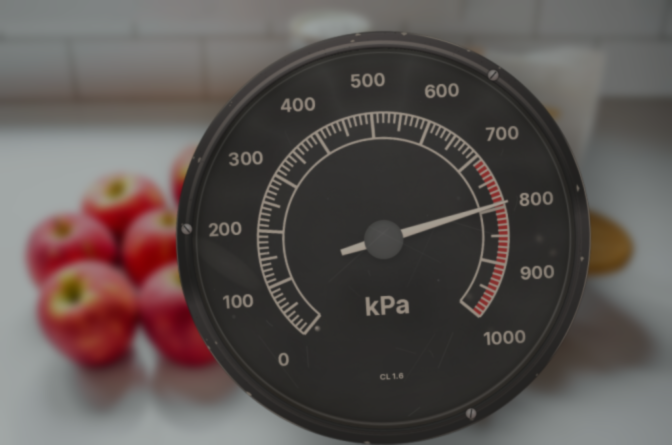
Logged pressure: 790
